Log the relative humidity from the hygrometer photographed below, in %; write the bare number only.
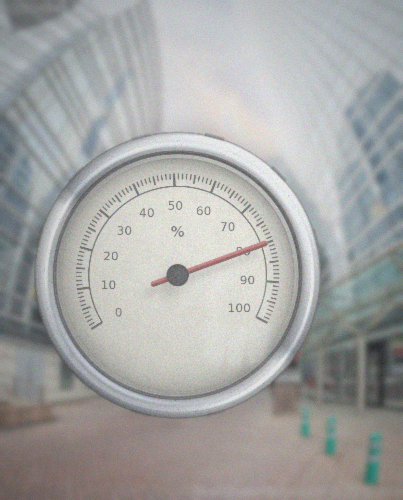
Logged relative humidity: 80
